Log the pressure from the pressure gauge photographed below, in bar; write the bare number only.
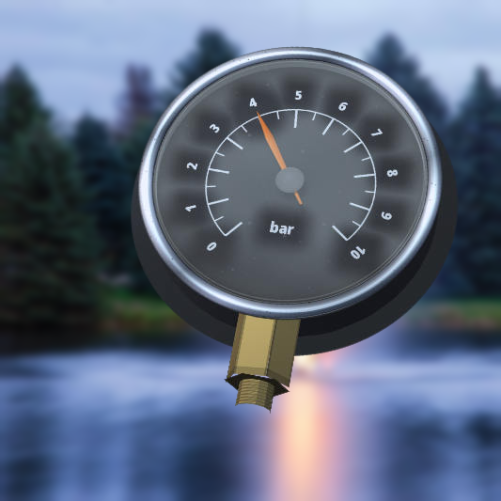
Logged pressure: 4
